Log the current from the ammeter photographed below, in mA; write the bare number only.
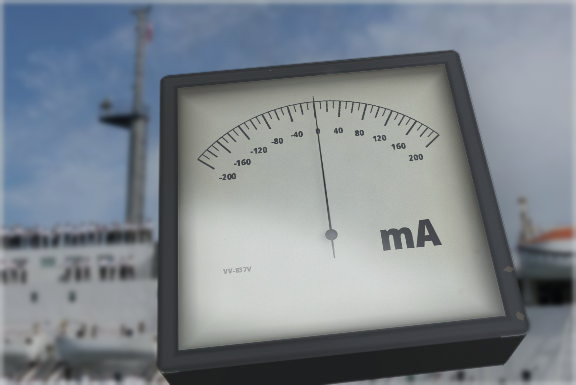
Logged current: 0
